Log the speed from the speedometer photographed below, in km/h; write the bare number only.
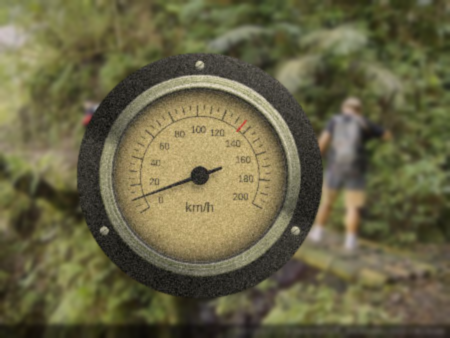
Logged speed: 10
